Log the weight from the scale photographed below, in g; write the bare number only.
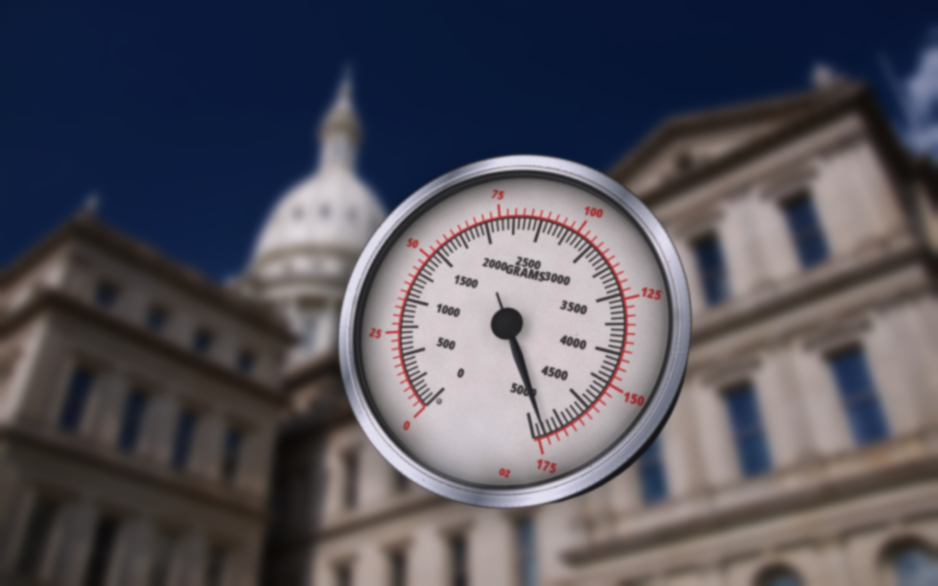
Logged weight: 4900
